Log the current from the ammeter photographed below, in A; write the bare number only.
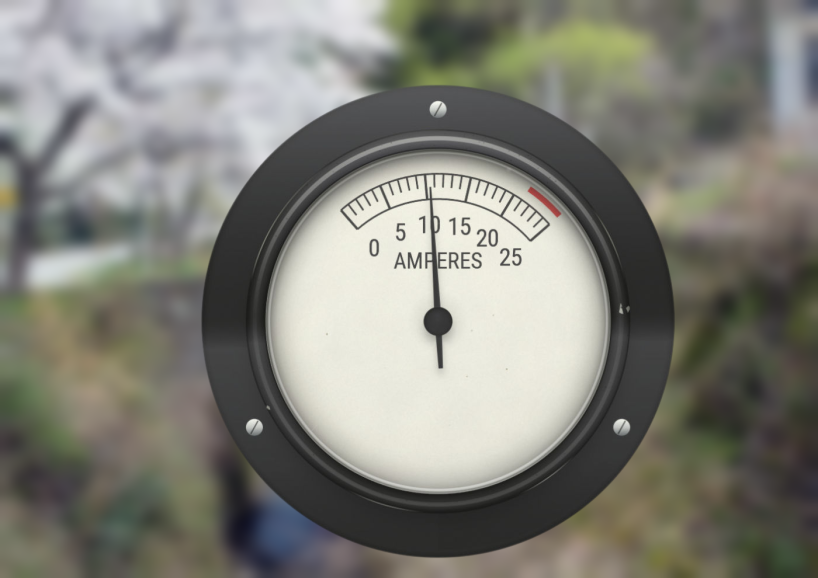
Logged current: 10.5
